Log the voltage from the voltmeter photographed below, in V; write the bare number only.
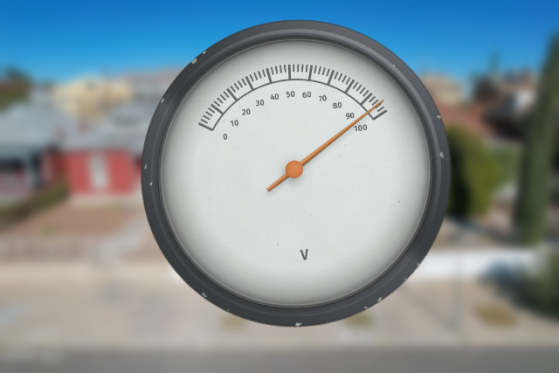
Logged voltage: 96
